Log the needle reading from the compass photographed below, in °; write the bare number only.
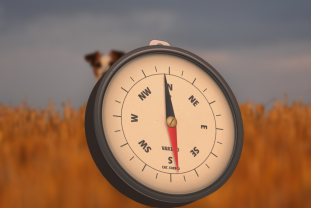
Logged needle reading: 172.5
